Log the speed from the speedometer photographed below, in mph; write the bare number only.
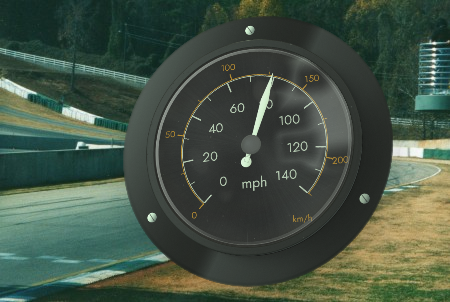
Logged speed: 80
